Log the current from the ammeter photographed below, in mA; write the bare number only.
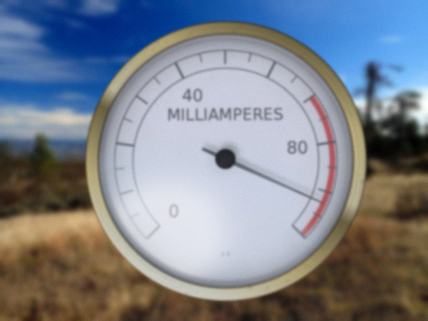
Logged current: 92.5
